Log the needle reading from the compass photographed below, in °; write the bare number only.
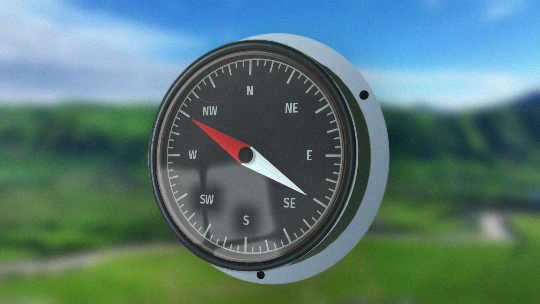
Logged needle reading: 300
